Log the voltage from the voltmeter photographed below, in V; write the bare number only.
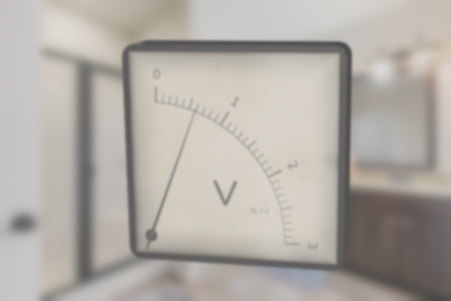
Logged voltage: 0.6
